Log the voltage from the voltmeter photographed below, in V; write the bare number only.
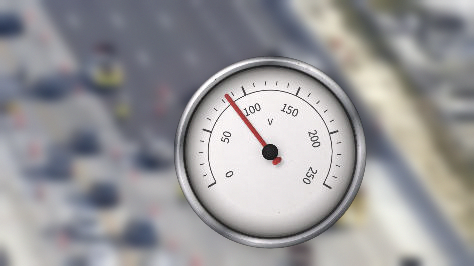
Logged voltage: 85
